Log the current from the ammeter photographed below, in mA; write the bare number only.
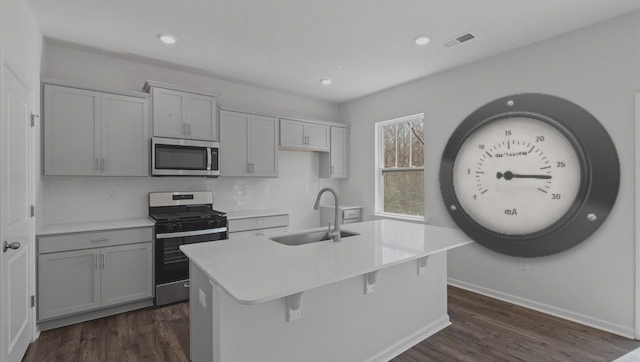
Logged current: 27
